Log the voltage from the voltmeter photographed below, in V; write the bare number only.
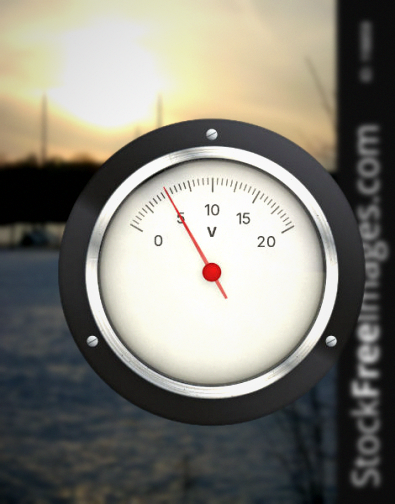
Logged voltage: 5
